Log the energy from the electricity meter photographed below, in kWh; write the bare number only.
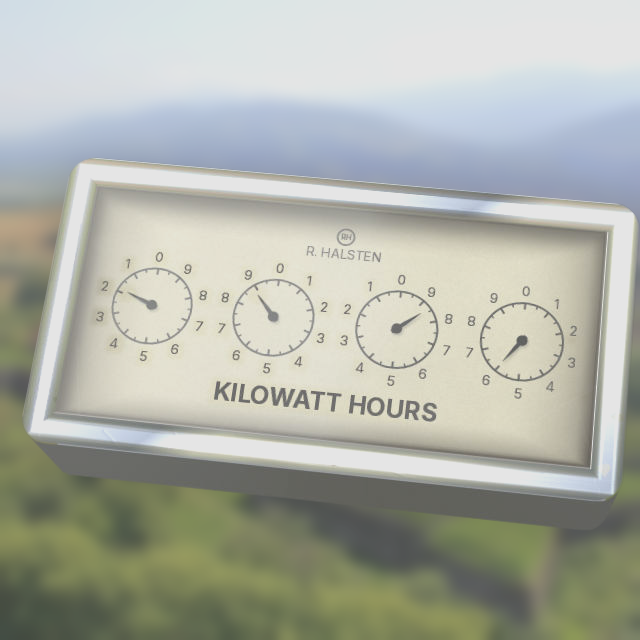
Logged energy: 1886
